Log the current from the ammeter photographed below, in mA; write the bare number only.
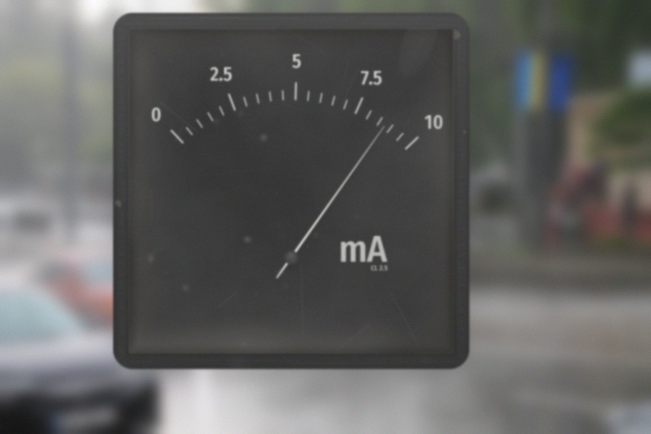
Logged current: 8.75
